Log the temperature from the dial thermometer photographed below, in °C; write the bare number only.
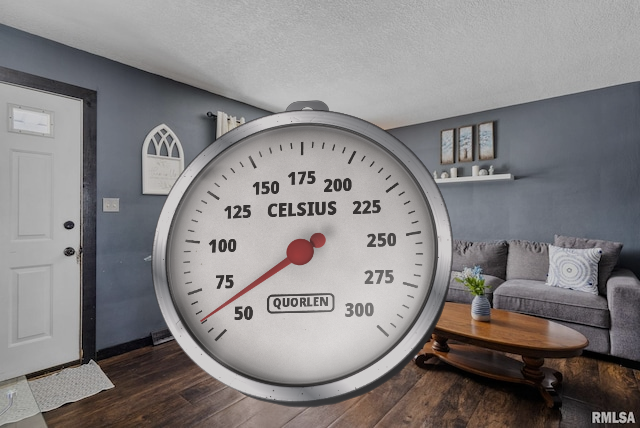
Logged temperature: 60
